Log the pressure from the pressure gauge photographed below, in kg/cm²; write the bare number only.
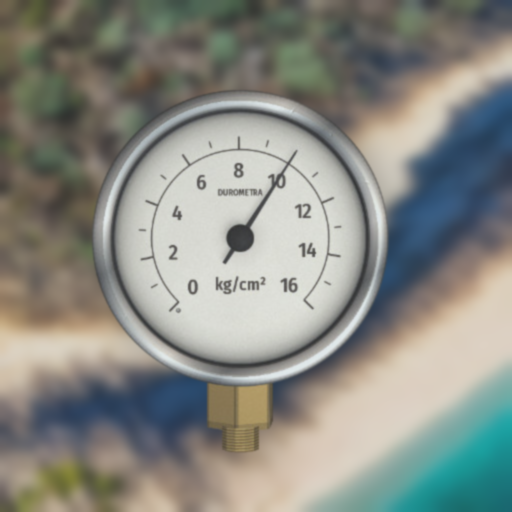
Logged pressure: 10
